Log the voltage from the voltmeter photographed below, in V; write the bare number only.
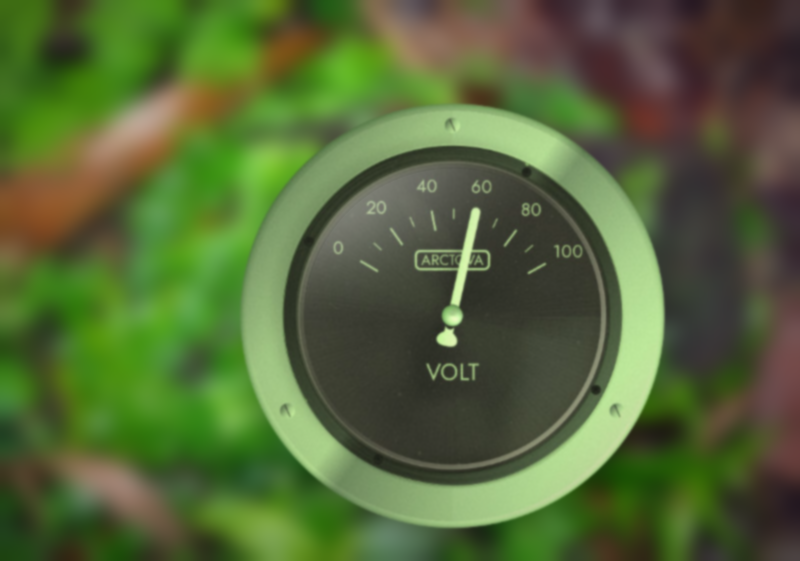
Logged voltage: 60
